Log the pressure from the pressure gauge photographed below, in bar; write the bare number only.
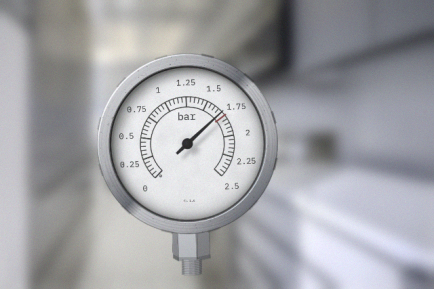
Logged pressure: 1.7
